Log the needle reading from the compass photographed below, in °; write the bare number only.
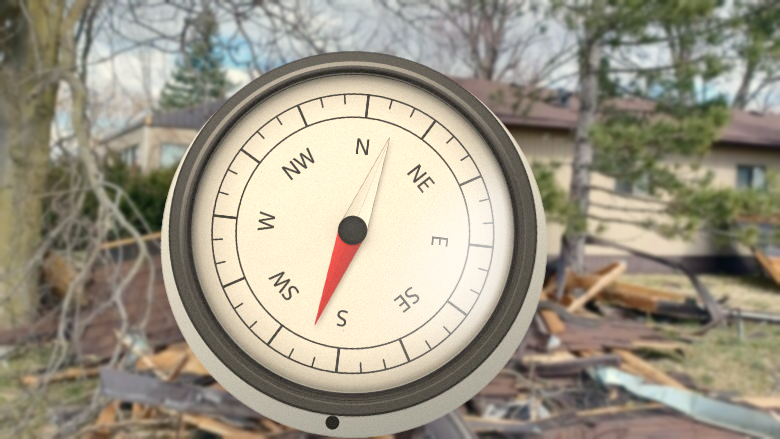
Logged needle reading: 195
